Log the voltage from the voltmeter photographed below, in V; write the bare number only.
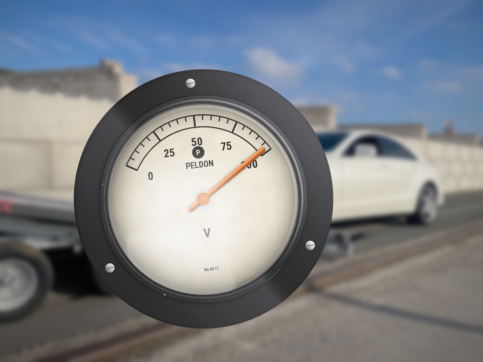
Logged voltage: 97.5
